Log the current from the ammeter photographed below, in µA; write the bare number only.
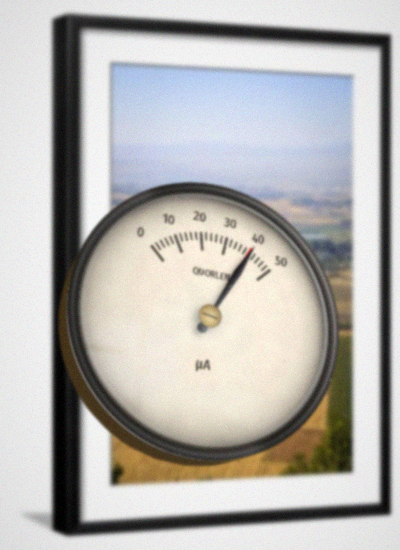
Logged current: 40
